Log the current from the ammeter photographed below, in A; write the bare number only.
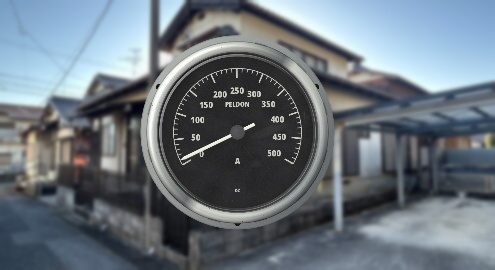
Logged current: 10
